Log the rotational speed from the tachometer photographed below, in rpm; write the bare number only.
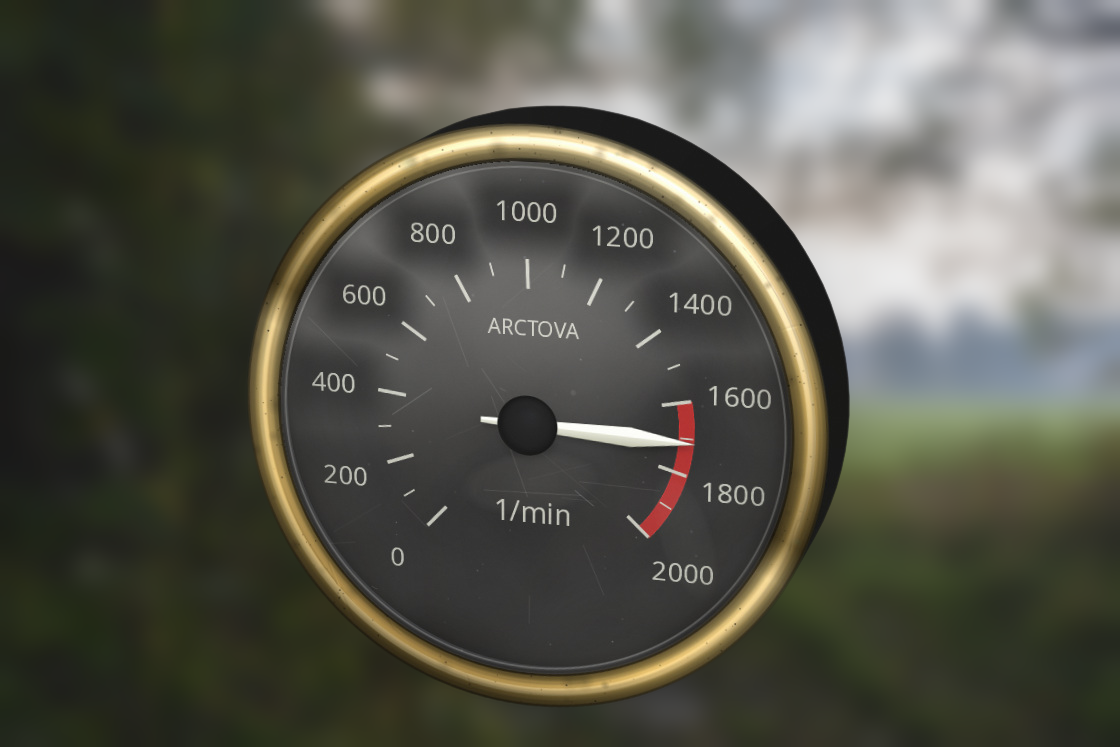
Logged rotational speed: 1700
